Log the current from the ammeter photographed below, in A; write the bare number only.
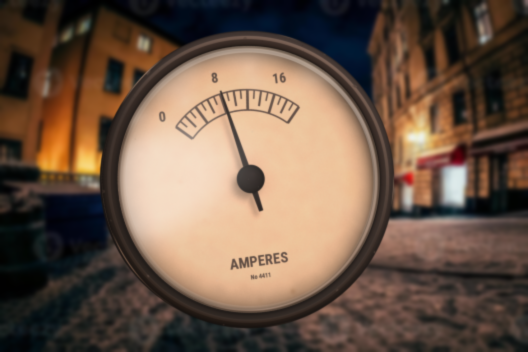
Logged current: 8
